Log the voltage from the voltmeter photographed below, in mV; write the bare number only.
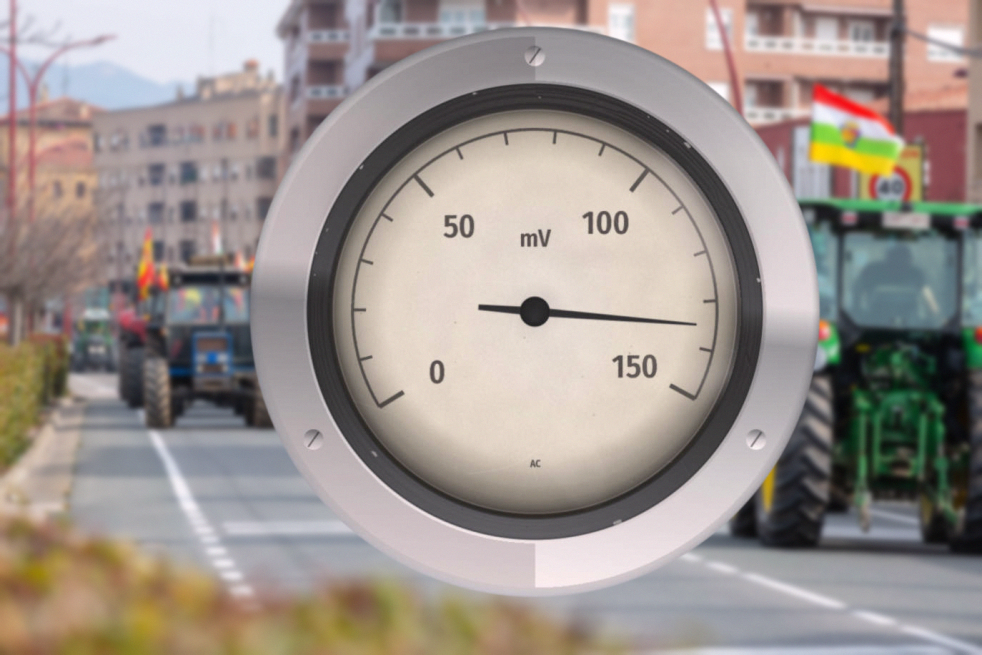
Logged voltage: 135
